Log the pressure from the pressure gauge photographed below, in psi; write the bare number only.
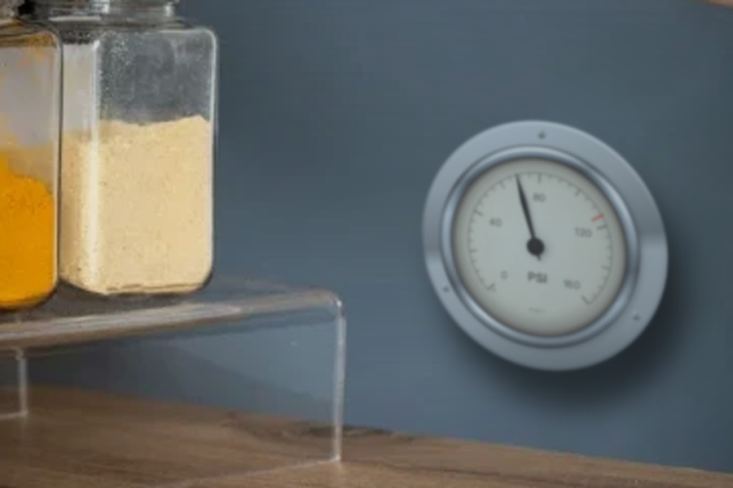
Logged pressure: 70
